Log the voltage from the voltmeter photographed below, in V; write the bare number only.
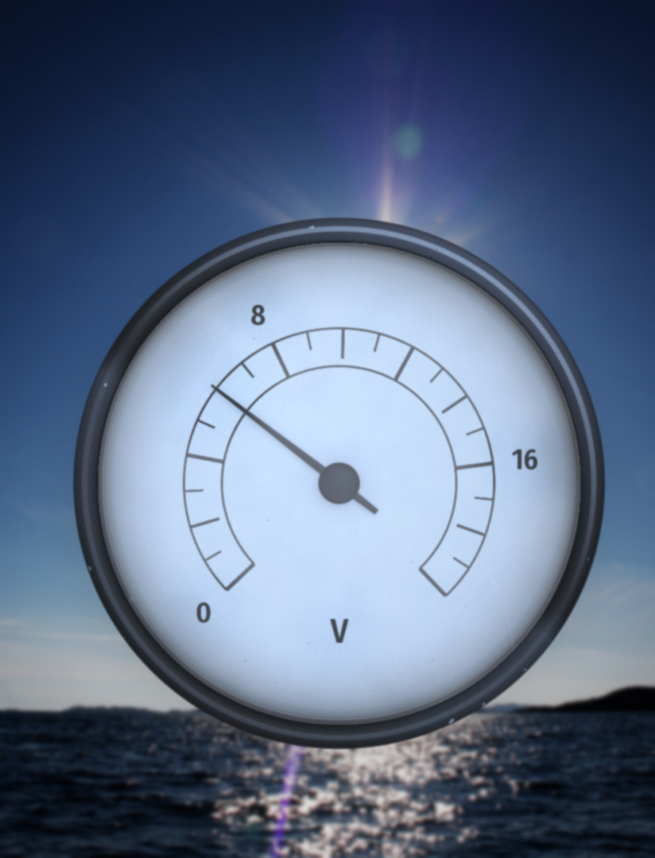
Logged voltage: 6
